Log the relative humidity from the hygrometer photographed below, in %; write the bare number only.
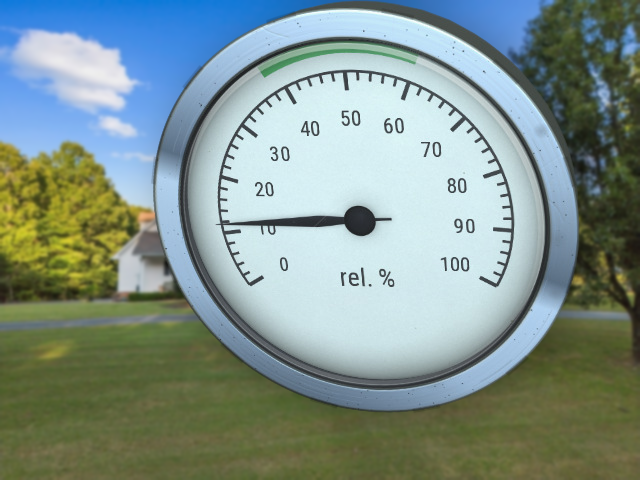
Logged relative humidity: 12
